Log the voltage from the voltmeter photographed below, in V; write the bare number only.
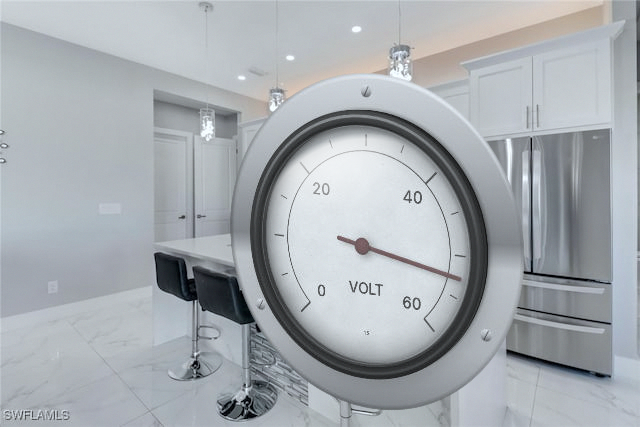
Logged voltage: 52.5
